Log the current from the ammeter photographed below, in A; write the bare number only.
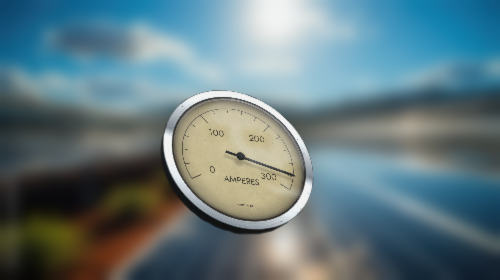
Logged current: 280
